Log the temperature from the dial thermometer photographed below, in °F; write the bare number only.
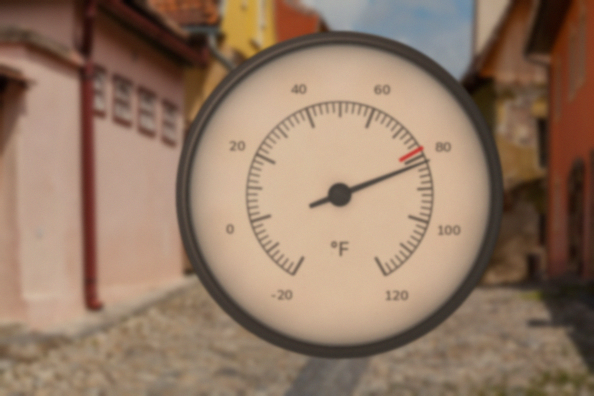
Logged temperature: 82
